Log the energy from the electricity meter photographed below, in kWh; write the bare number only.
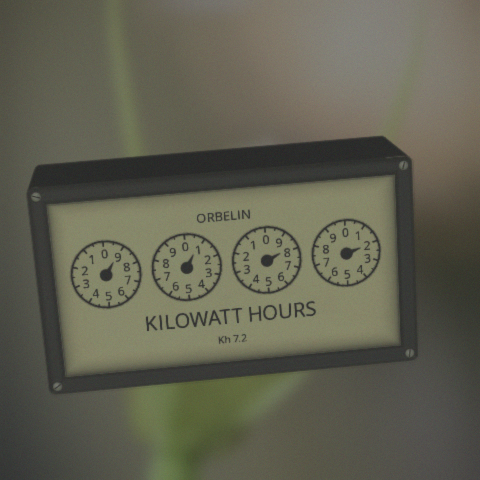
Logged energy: 9082
